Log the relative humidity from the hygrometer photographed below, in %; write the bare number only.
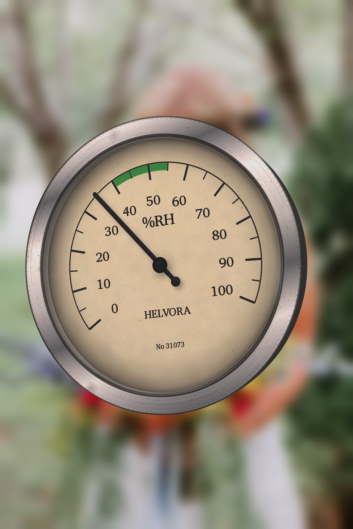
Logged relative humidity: 35
